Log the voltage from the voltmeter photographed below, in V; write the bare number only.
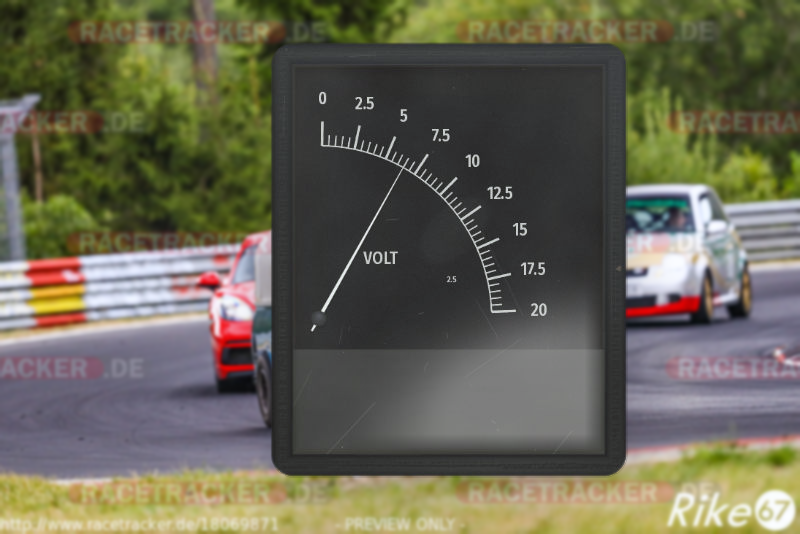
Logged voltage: 6.5
